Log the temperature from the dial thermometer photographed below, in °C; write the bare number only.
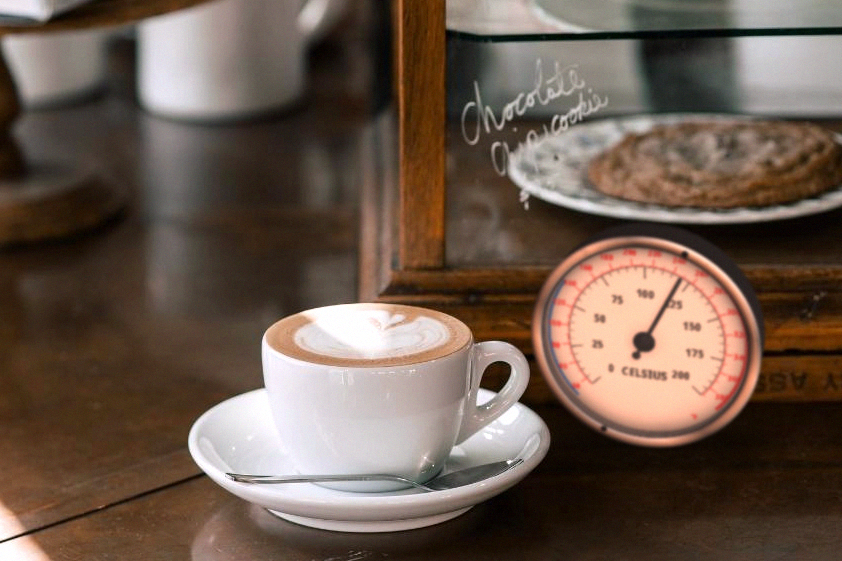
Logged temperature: 120
